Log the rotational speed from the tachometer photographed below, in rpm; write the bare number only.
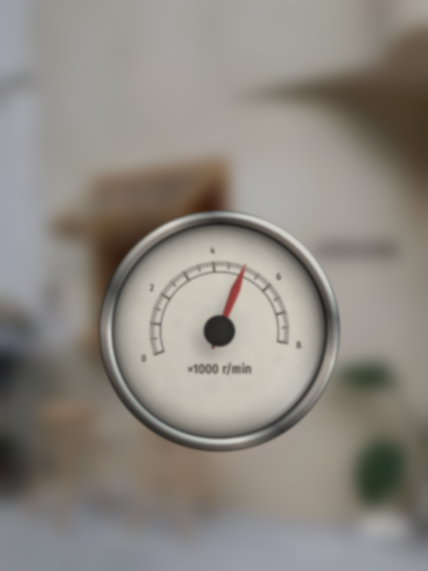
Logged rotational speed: 5000
